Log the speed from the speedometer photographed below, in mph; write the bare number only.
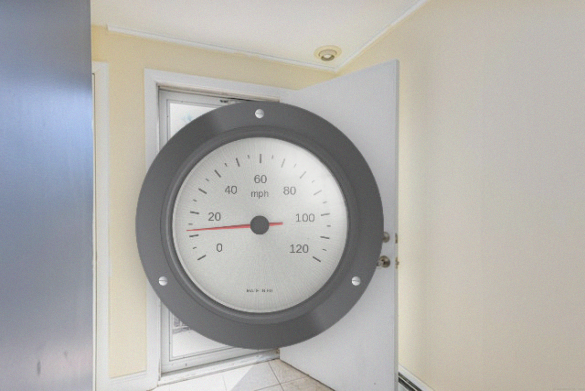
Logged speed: 12.5
